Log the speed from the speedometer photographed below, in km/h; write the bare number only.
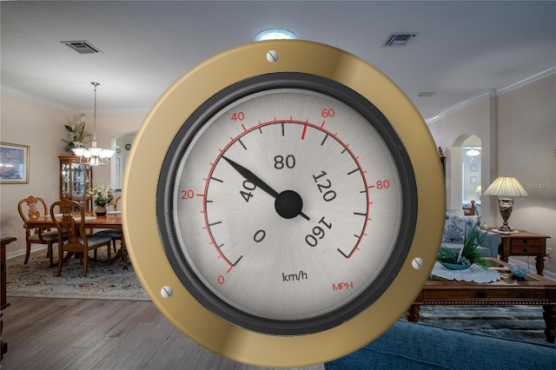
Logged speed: 50
